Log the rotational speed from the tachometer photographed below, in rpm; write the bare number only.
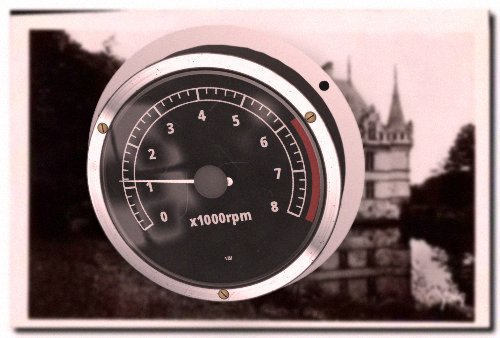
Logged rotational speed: 1200
